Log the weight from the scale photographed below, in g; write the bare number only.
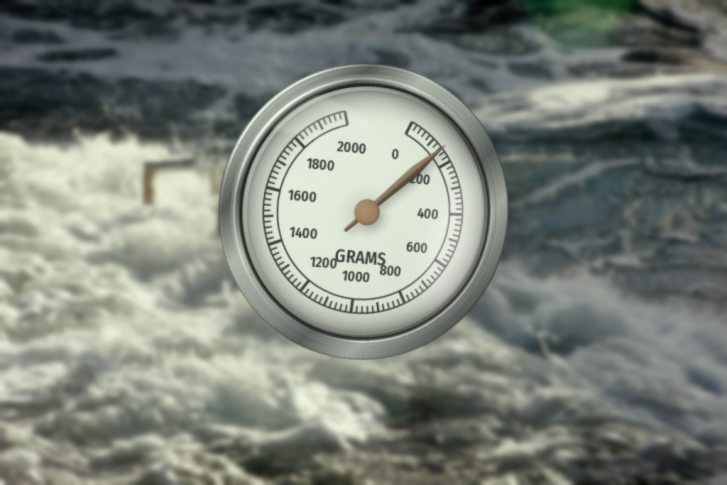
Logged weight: 140
